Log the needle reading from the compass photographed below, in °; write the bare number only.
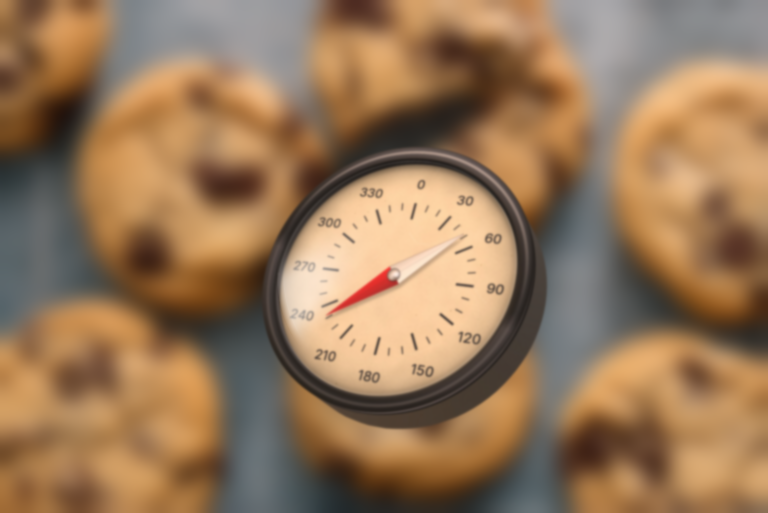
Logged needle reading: 230
